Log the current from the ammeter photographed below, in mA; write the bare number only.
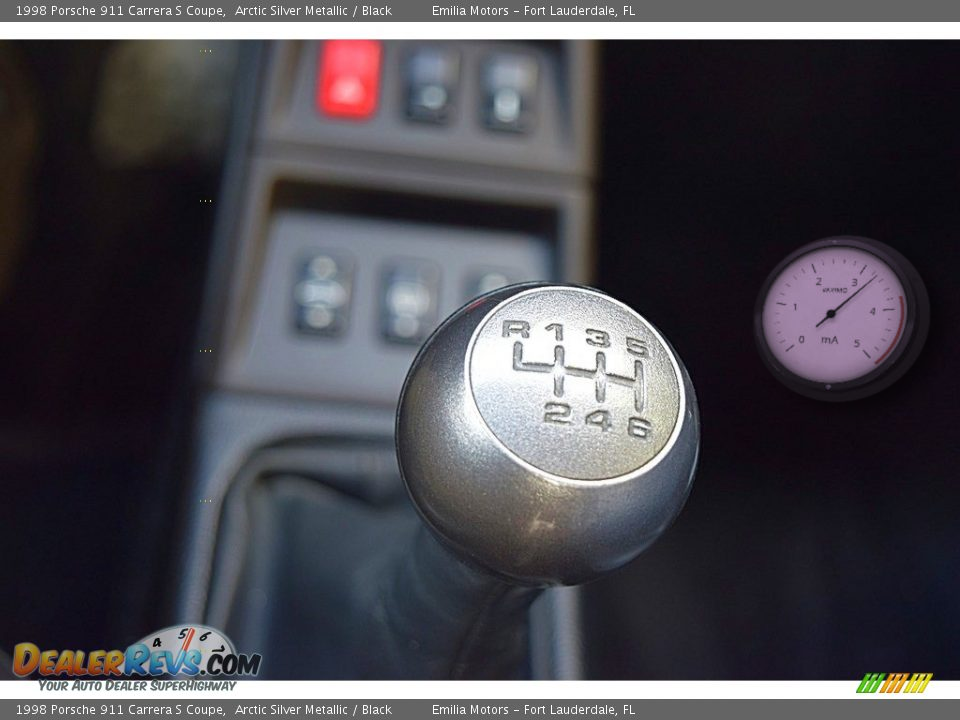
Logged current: 3.3
